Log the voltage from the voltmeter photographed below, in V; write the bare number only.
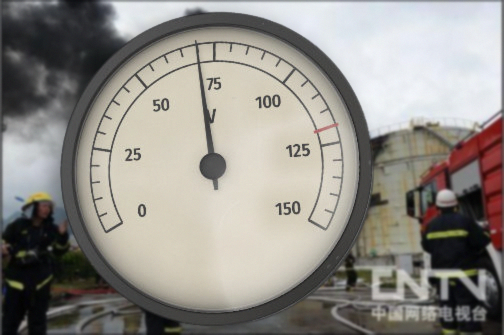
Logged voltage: 70
